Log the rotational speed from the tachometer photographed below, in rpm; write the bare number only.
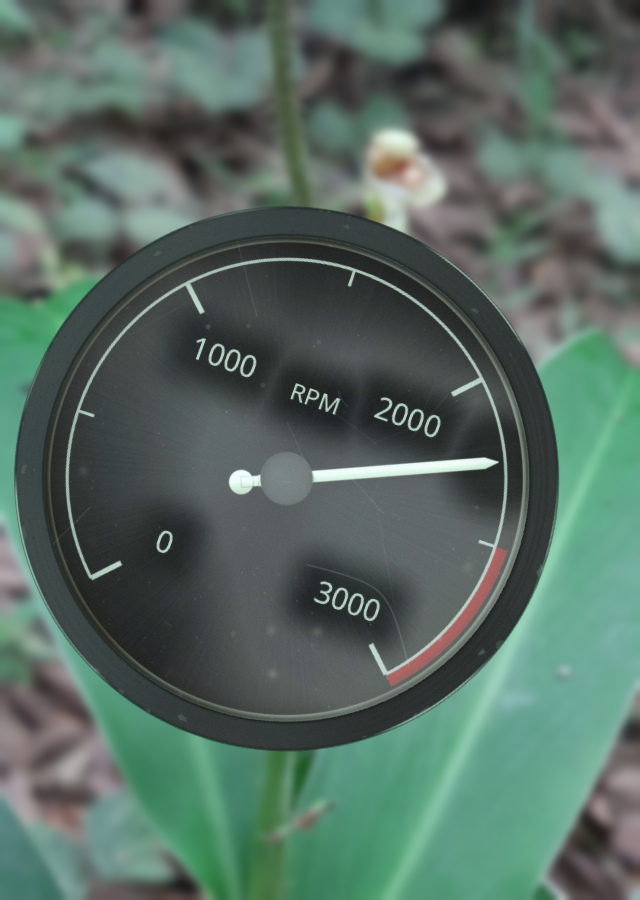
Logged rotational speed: 2250
